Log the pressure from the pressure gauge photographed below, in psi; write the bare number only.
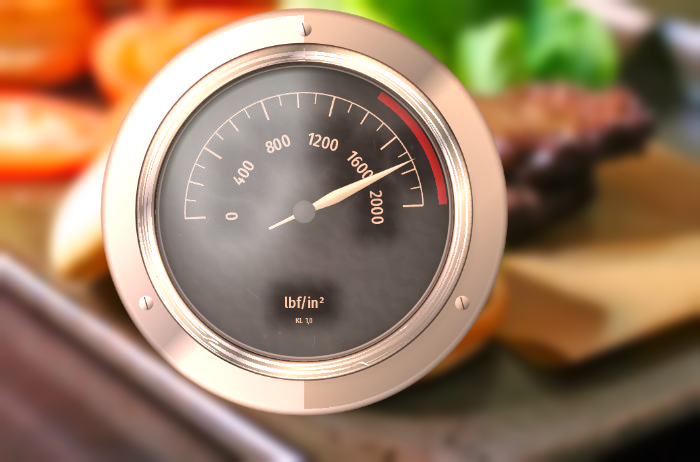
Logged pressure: 1750
